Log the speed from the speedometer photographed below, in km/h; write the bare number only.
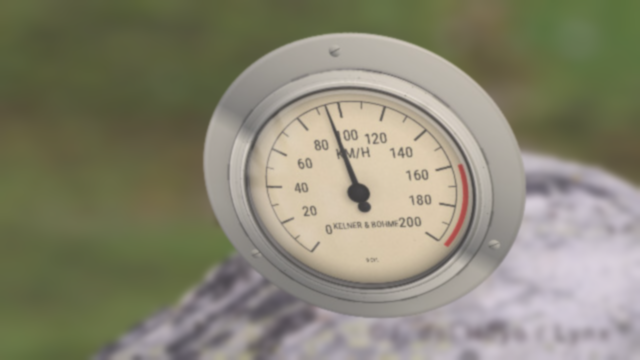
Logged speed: 95
